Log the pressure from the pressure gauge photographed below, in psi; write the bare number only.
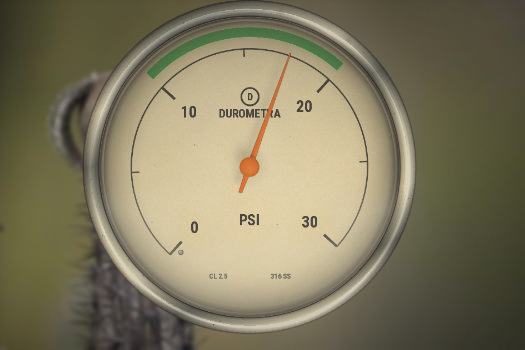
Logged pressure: 17.5
